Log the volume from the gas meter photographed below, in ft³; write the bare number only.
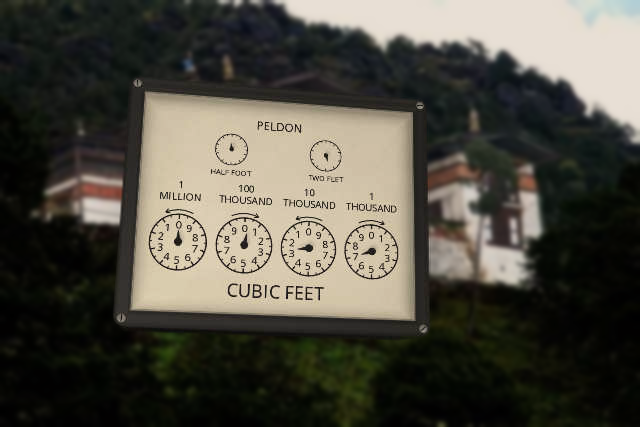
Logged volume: 2700
